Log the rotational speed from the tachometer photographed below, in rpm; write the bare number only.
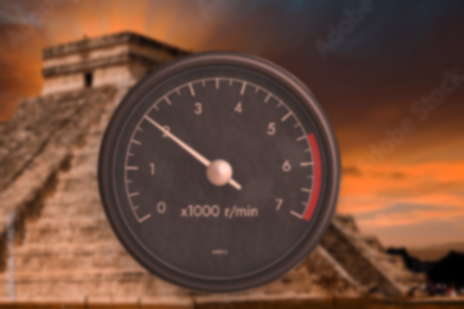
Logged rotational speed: 2000
